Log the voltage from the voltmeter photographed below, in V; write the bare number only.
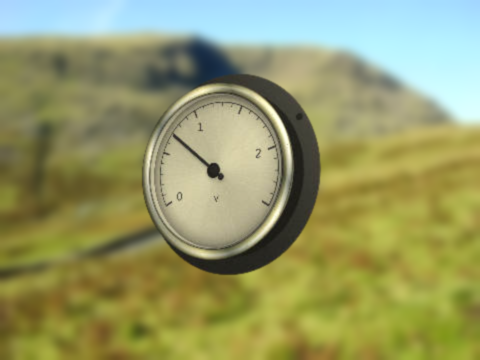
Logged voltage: 0.7
